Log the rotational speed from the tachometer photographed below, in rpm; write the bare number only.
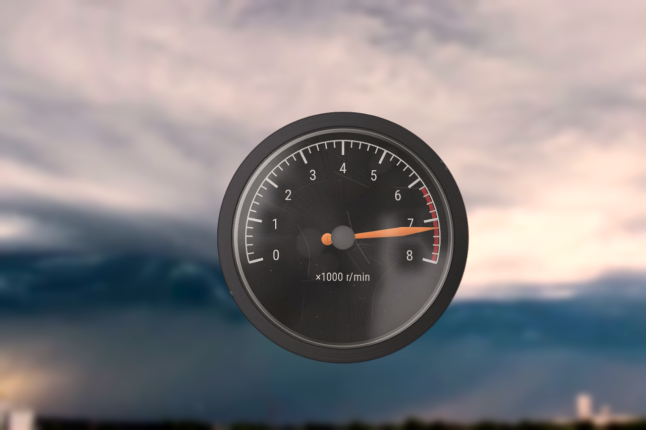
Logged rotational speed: 7200
